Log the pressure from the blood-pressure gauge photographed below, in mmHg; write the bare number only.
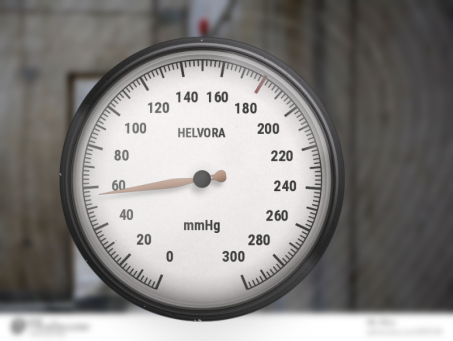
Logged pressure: 56
